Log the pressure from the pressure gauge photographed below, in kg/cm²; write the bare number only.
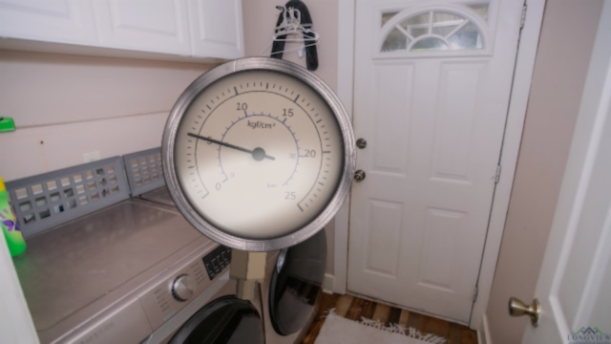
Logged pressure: 5
